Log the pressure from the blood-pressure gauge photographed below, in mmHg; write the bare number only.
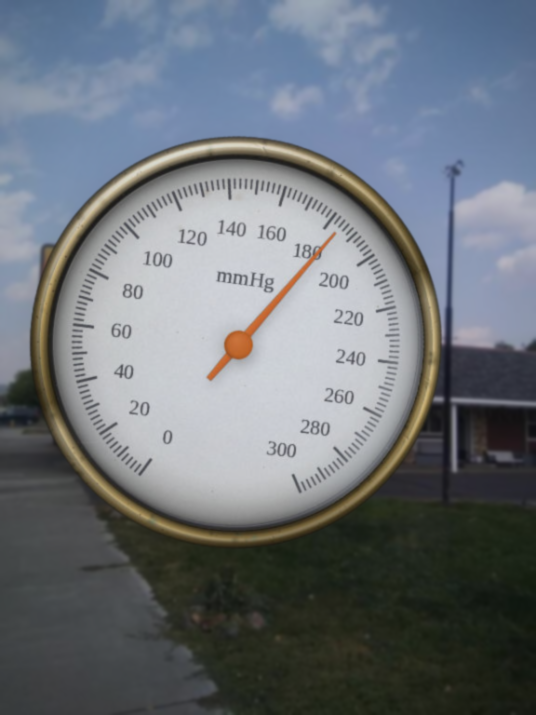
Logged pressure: 184
